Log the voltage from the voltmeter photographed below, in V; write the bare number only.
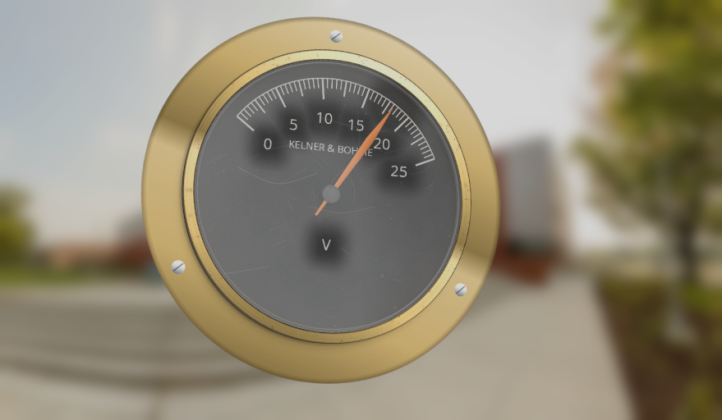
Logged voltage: 18
